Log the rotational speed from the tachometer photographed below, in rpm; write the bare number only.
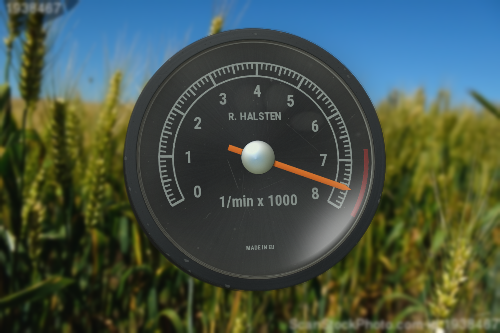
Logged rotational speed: 7600
